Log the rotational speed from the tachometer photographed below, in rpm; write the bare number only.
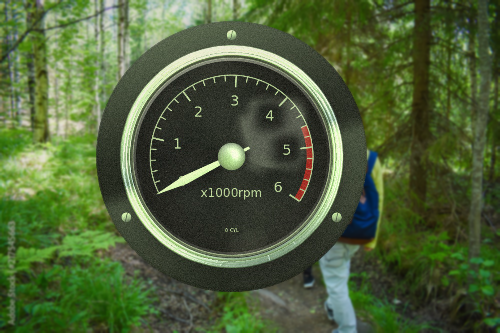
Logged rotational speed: 0
